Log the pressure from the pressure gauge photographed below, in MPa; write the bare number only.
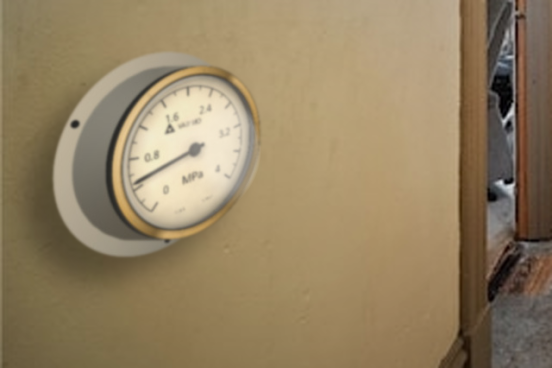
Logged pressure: 0.5
